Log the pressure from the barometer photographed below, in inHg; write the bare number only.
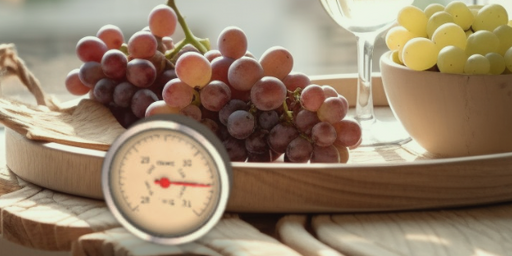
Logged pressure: 30.5
